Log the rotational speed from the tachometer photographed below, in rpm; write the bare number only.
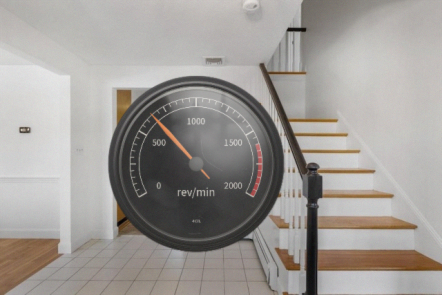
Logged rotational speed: 650
